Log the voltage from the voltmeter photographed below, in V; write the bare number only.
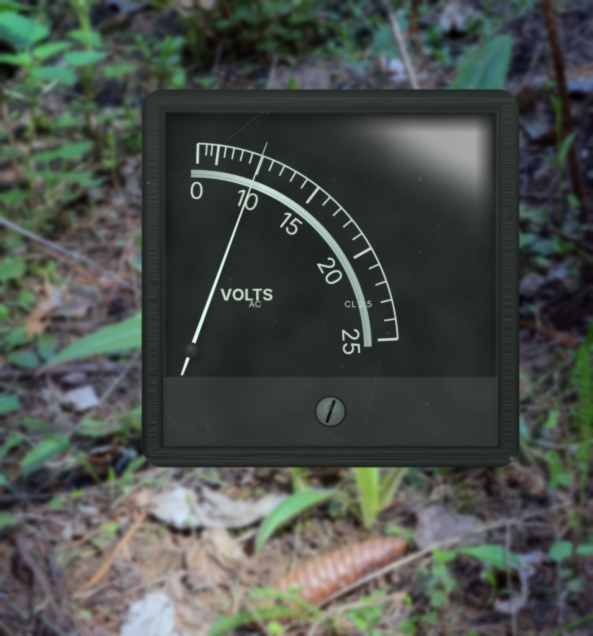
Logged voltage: 10
